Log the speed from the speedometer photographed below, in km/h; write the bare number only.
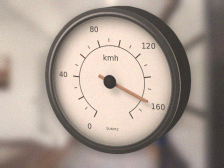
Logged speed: 160
